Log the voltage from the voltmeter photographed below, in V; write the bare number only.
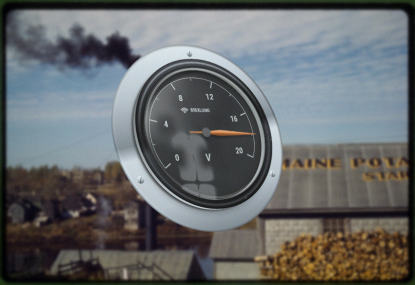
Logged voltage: 18
